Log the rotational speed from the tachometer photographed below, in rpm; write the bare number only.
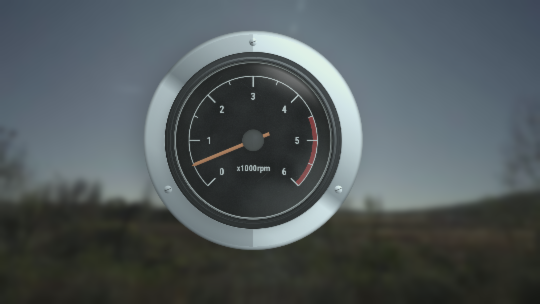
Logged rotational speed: 500
